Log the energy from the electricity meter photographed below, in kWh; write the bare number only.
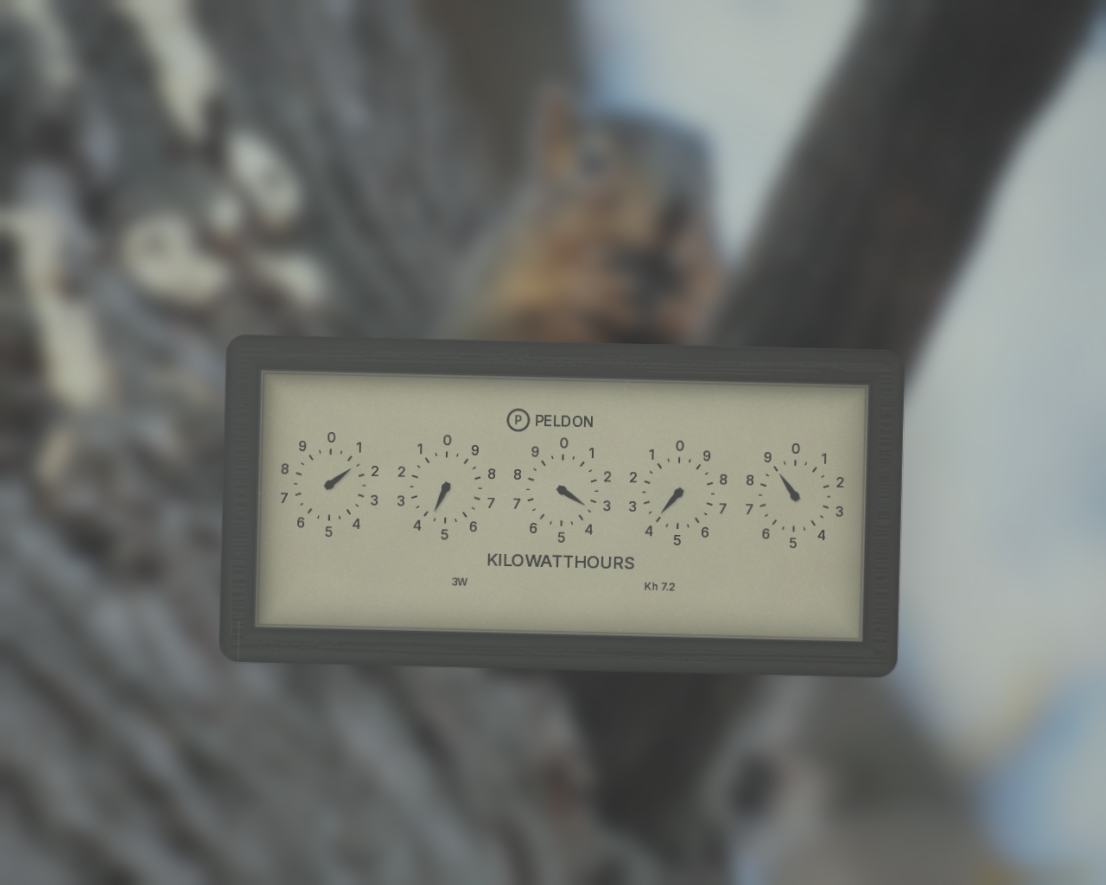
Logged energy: 14339
